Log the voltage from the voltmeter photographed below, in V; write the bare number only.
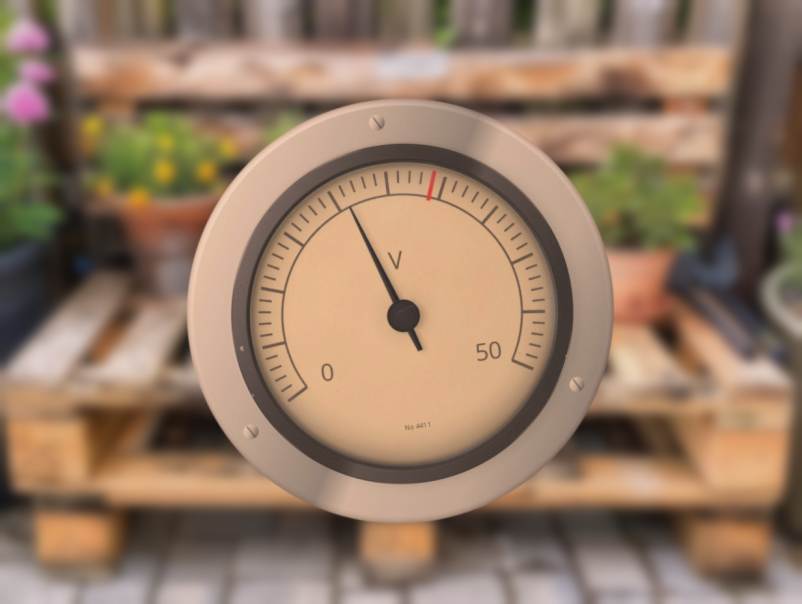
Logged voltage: 21
